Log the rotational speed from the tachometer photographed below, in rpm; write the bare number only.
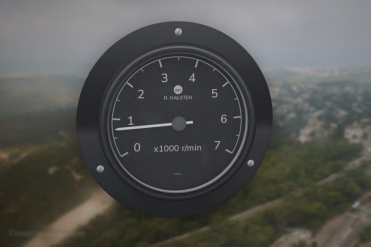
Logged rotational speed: 750
